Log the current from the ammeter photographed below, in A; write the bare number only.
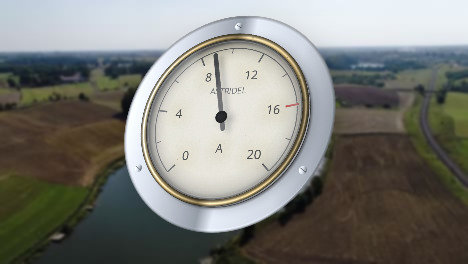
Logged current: 9
